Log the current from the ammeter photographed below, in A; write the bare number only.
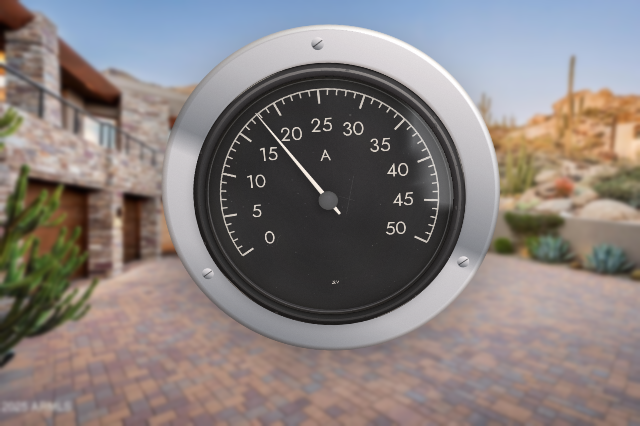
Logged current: 18
